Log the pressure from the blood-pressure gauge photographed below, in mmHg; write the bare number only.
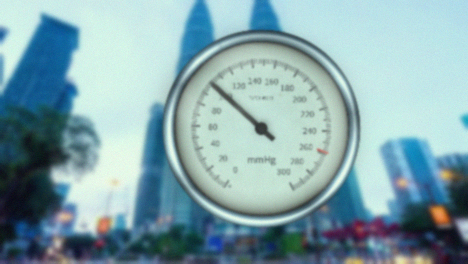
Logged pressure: 100
